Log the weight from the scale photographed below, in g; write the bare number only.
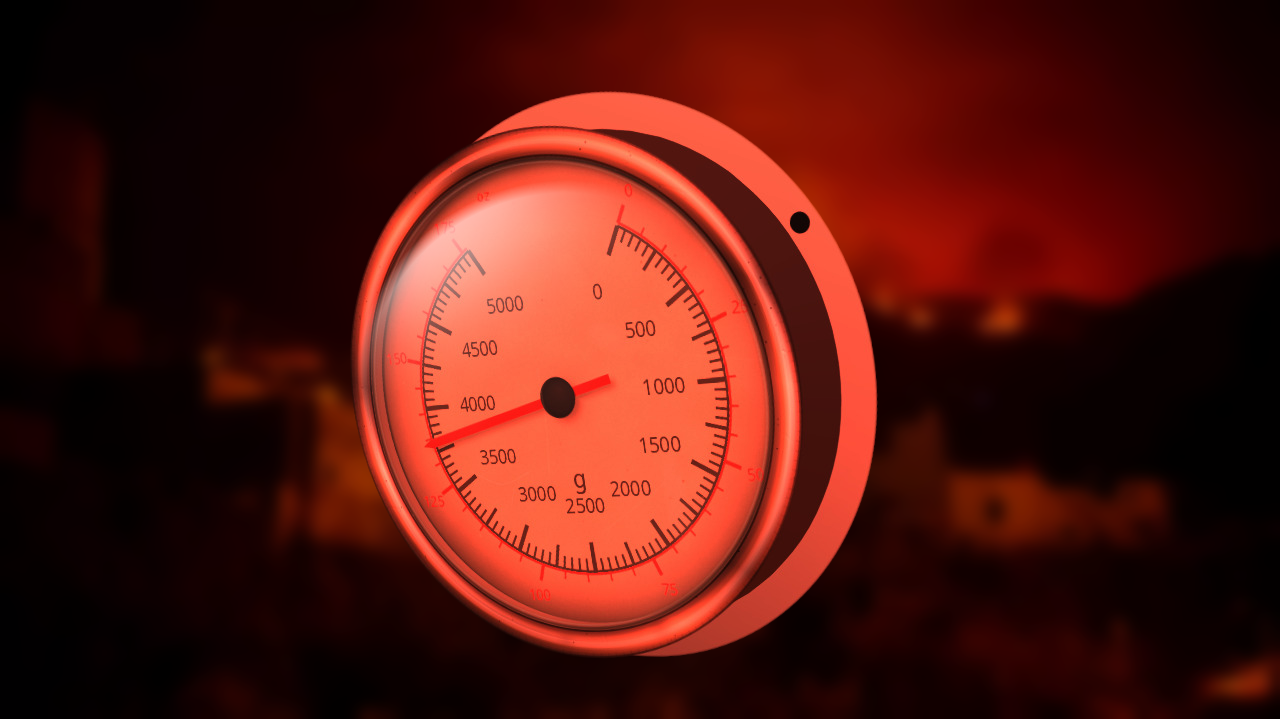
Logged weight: 3800
